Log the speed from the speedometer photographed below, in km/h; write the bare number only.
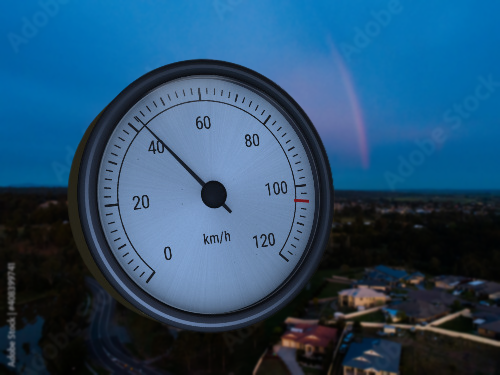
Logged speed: 42
